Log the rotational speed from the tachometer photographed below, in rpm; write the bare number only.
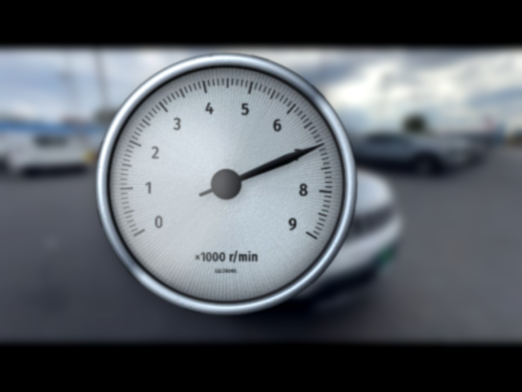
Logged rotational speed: 7000
